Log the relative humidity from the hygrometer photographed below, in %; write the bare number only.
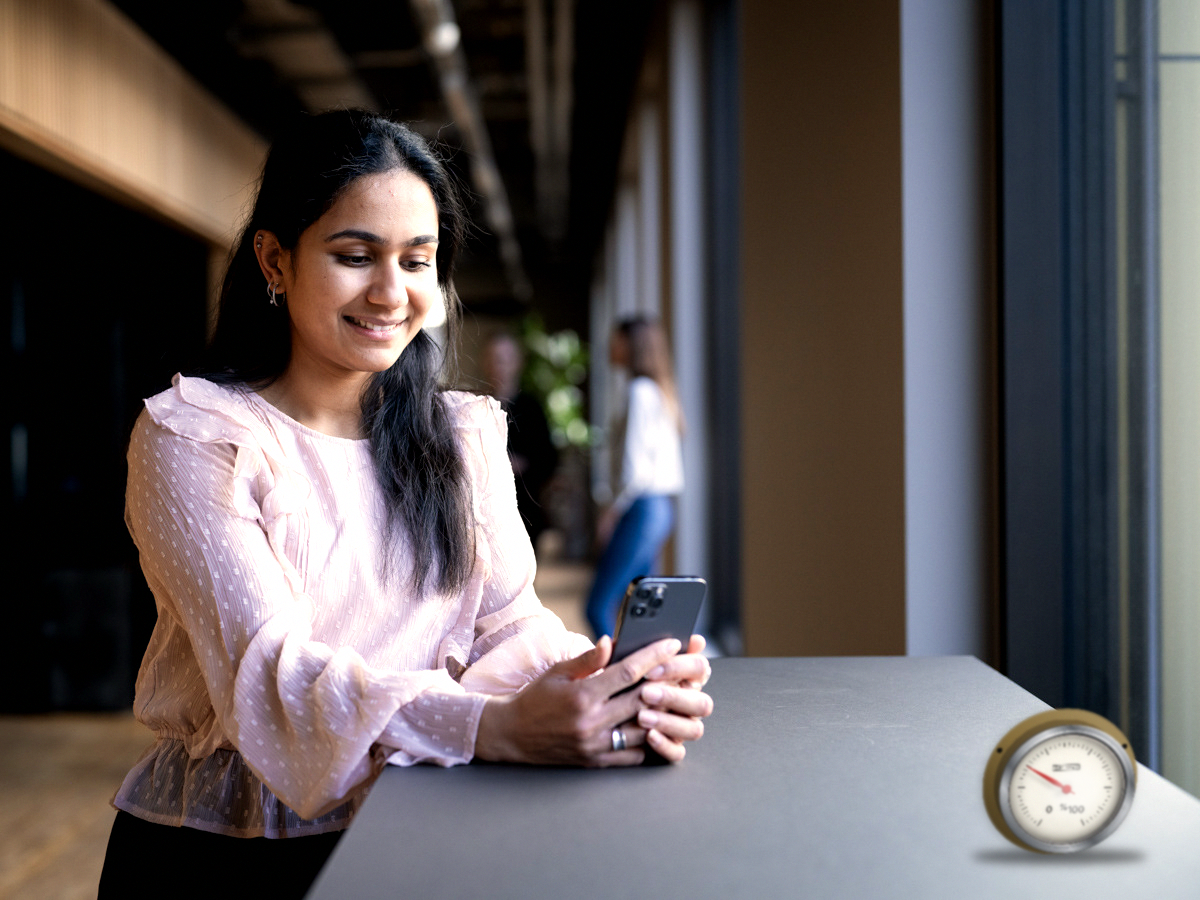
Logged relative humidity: 30
